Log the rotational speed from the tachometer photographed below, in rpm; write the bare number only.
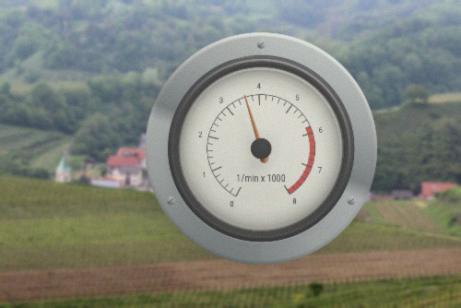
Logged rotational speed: 3600
